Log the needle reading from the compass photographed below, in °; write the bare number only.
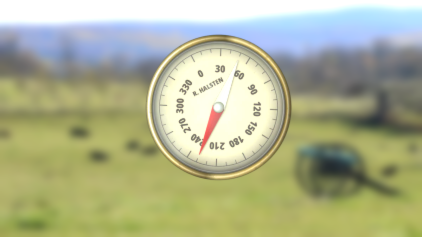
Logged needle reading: 230
